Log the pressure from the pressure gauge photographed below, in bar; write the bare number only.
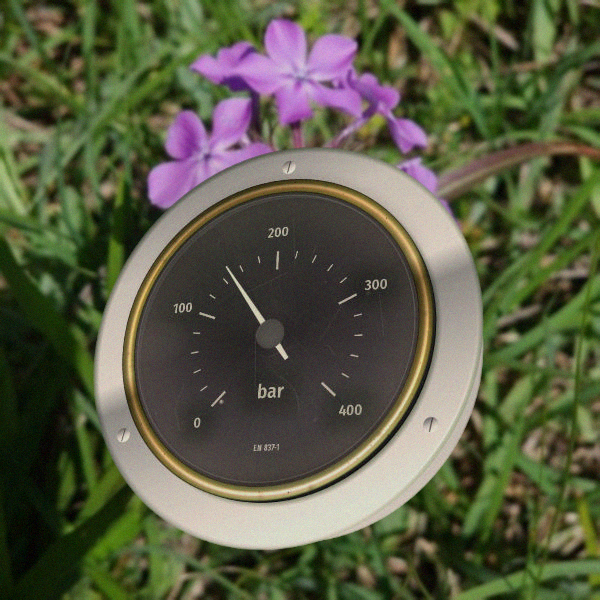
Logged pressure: 150
